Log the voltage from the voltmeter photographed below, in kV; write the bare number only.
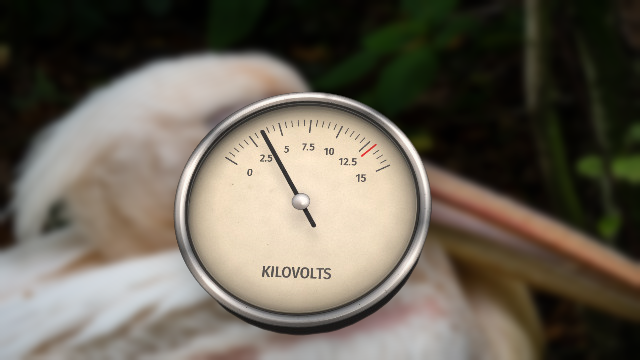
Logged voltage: 3.5
